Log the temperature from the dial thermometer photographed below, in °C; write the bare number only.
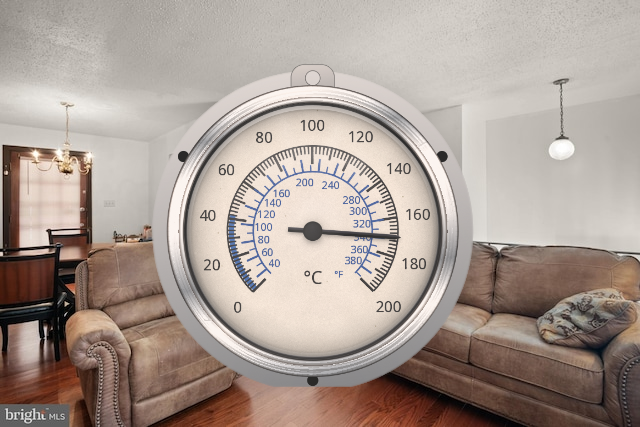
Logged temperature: 170
